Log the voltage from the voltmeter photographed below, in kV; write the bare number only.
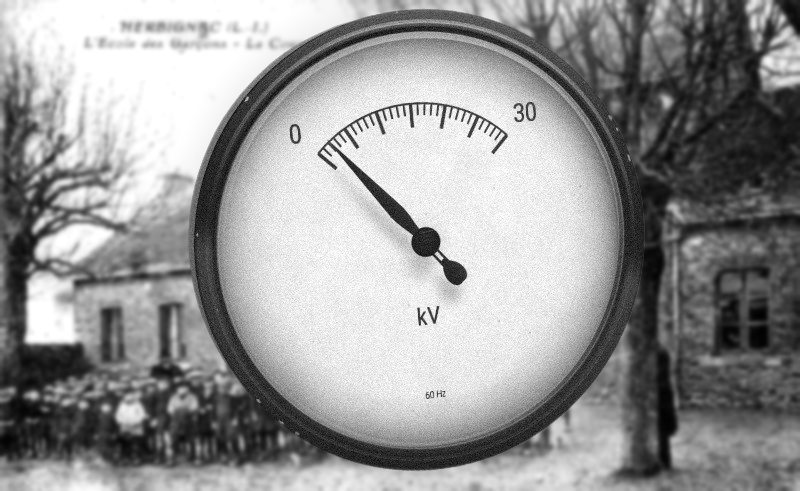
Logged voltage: 2
